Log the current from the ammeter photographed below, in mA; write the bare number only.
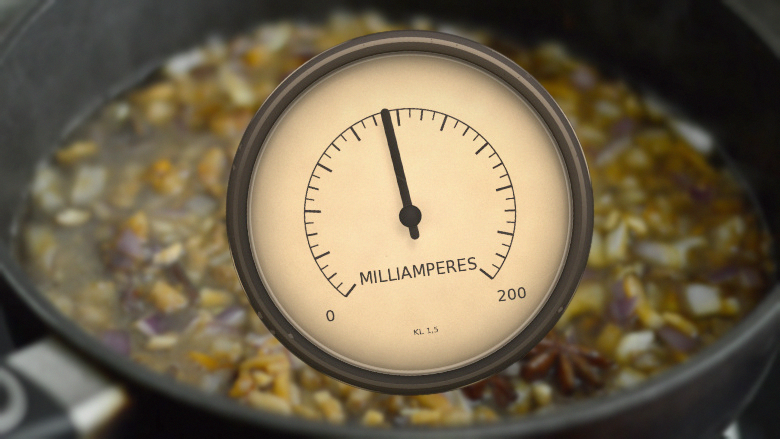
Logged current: 95
